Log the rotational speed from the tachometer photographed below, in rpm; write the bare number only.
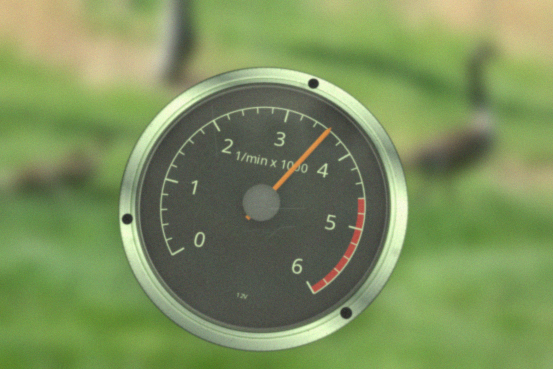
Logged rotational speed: 3600
